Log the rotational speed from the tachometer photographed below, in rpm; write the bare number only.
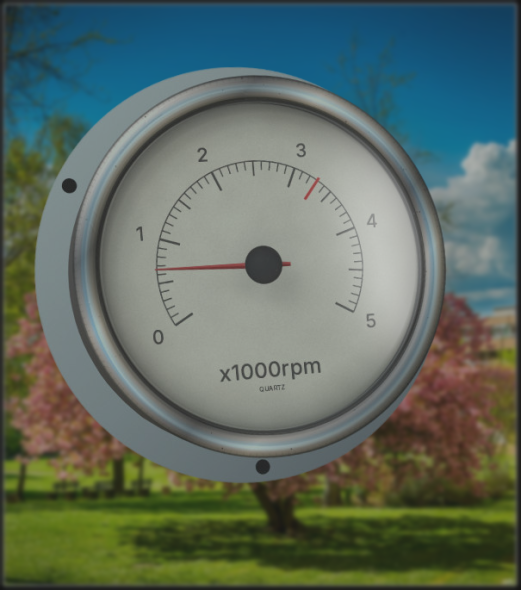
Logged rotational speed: 650
